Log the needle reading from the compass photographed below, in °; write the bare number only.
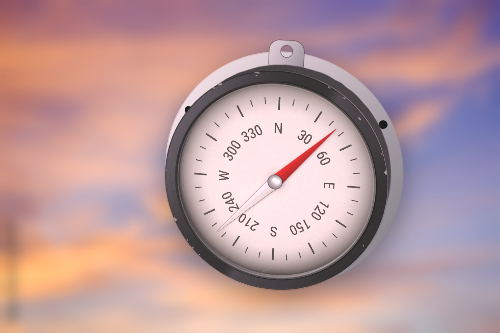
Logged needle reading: 45
